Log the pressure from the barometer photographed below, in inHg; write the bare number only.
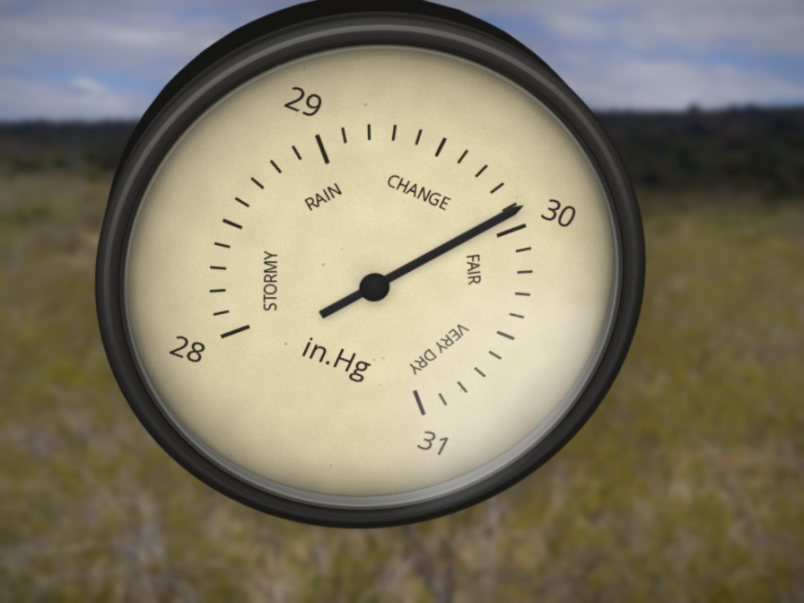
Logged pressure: 29.9
